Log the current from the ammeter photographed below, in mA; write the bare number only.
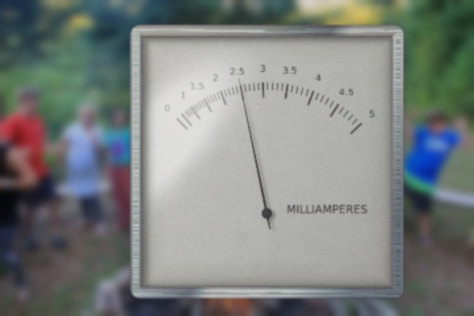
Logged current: 2.5
